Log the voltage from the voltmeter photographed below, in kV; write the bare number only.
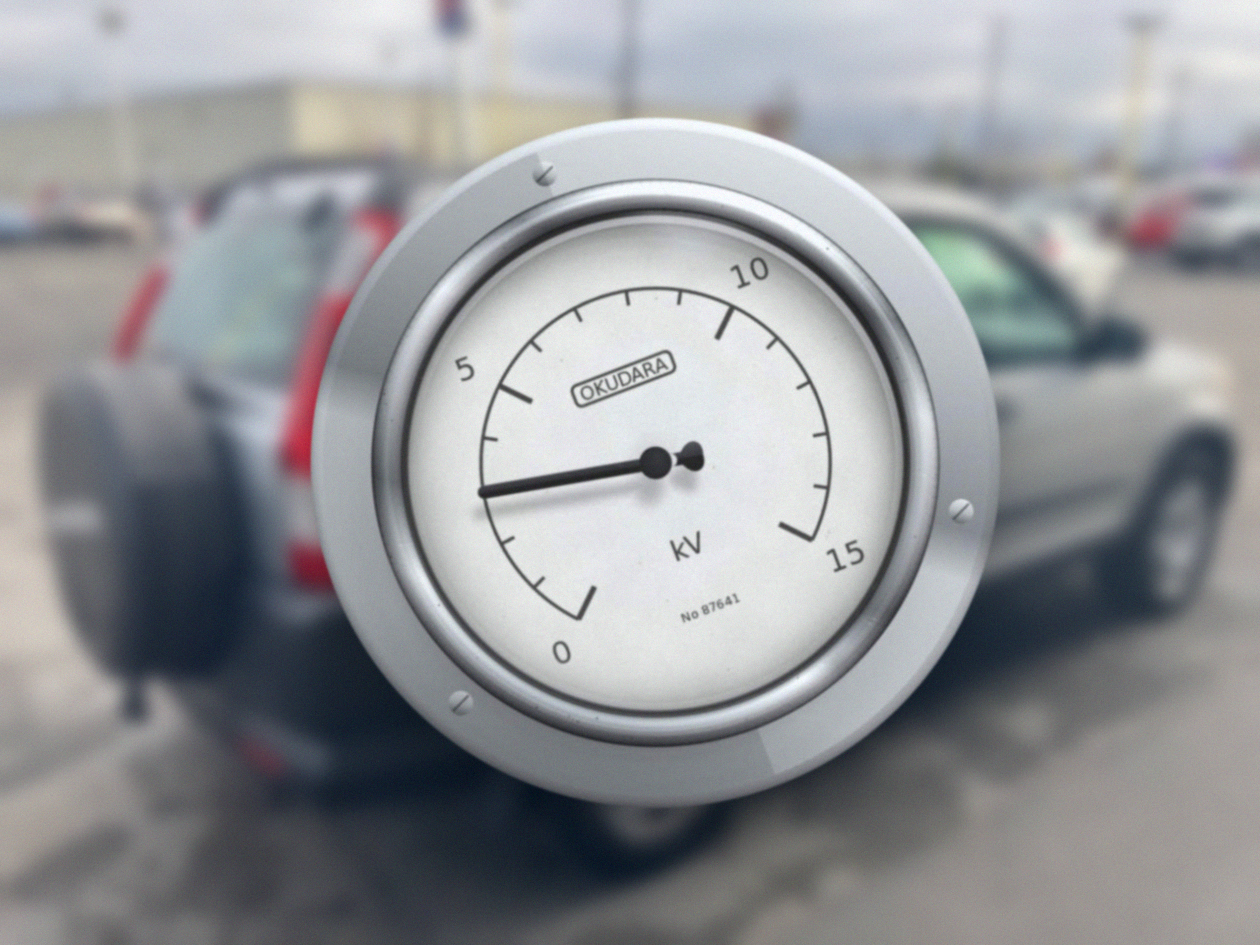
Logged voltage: 3
